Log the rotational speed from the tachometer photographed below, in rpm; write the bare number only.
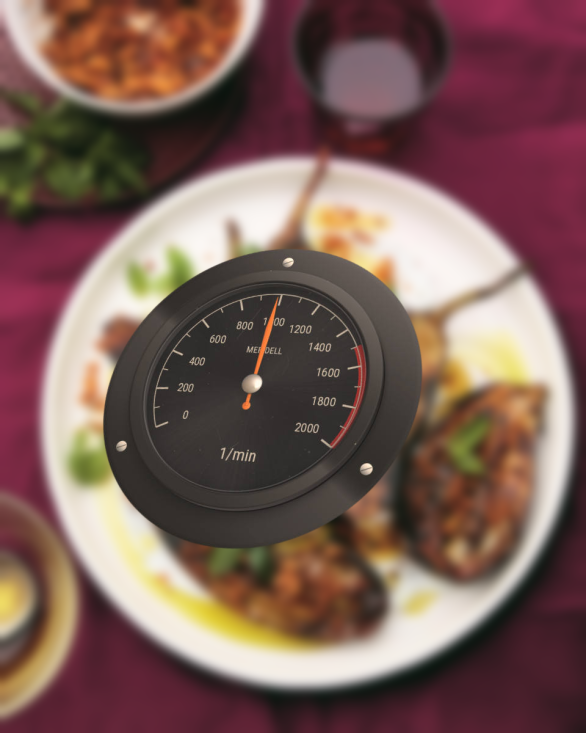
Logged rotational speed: 1000
